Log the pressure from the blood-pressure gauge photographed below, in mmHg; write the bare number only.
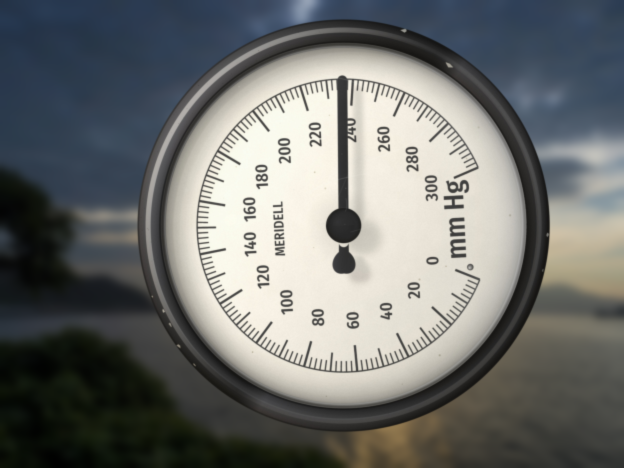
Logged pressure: 236
